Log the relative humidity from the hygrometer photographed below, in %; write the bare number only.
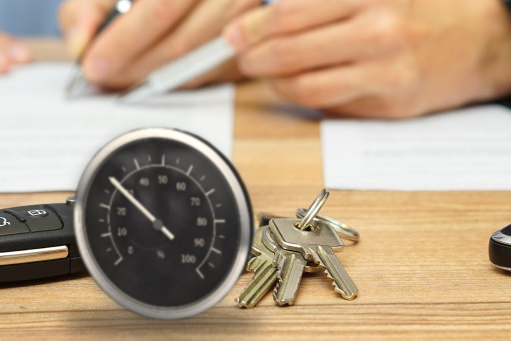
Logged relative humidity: 30
